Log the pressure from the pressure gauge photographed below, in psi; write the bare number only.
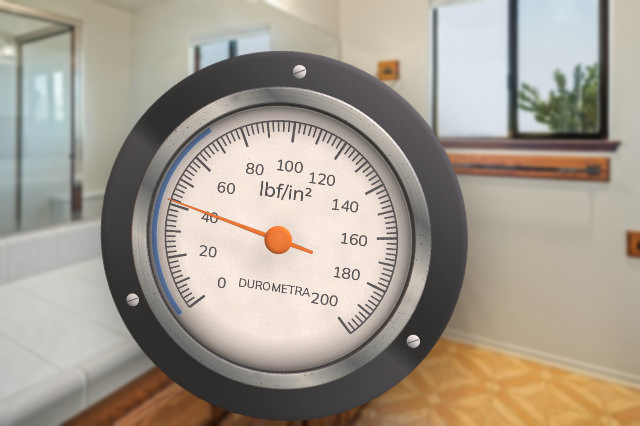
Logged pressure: 42
